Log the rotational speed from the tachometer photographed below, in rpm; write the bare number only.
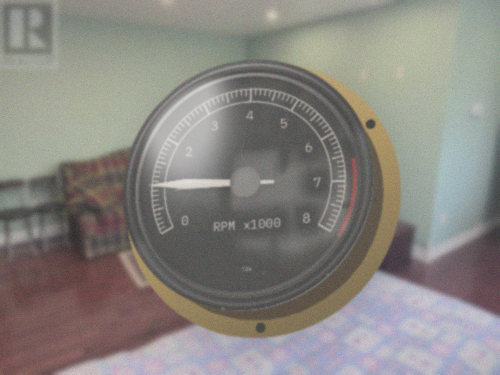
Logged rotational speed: 1000
